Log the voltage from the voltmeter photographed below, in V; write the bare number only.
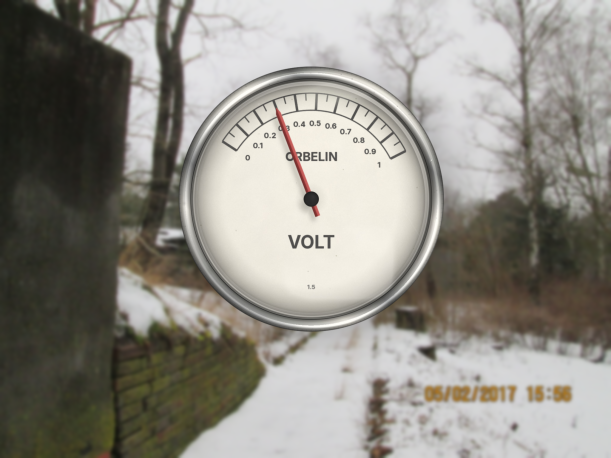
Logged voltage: 0.3
